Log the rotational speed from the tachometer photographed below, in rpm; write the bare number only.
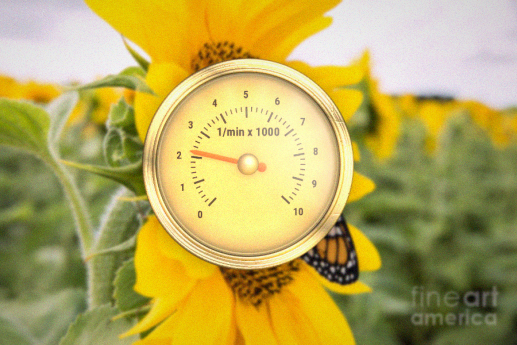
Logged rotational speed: 2200
